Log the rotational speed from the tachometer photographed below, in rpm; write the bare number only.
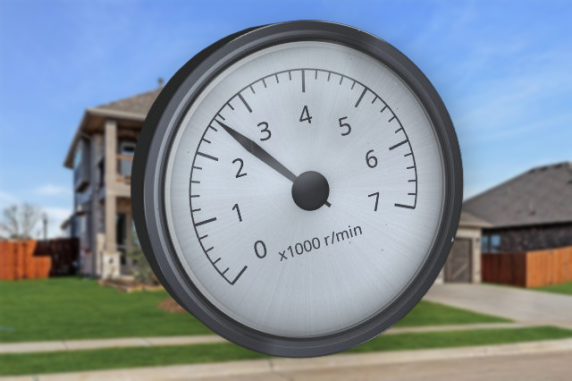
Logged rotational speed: 2500
